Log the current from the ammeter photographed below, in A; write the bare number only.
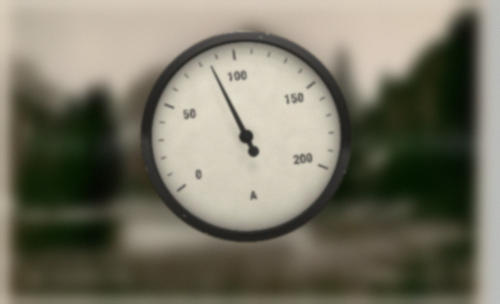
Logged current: 85
